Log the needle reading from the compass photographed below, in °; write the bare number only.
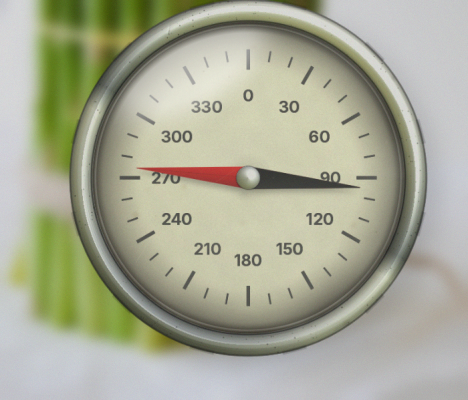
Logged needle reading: 275
